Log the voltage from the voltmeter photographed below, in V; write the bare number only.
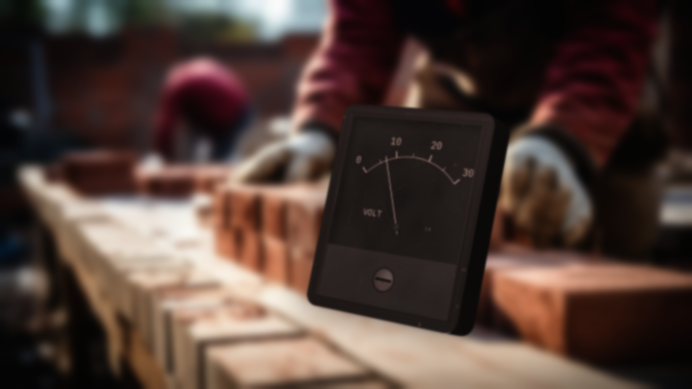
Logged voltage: 7.5
